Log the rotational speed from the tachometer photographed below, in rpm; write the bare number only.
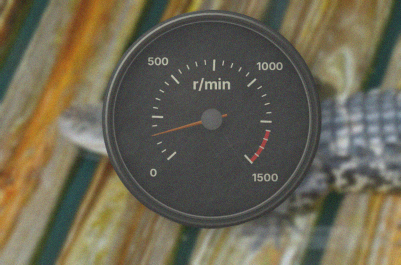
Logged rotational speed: 150
